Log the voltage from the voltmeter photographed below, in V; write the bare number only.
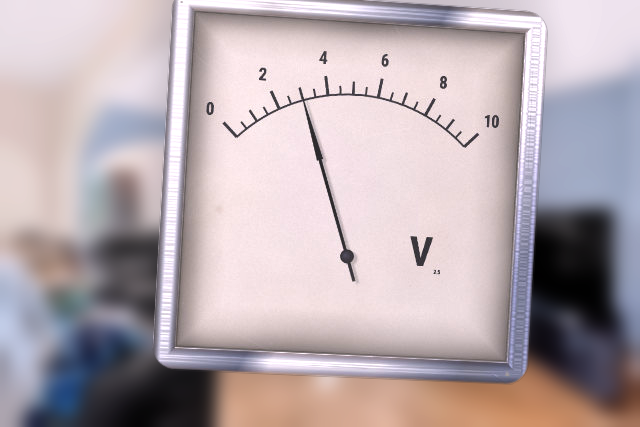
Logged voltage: 3
